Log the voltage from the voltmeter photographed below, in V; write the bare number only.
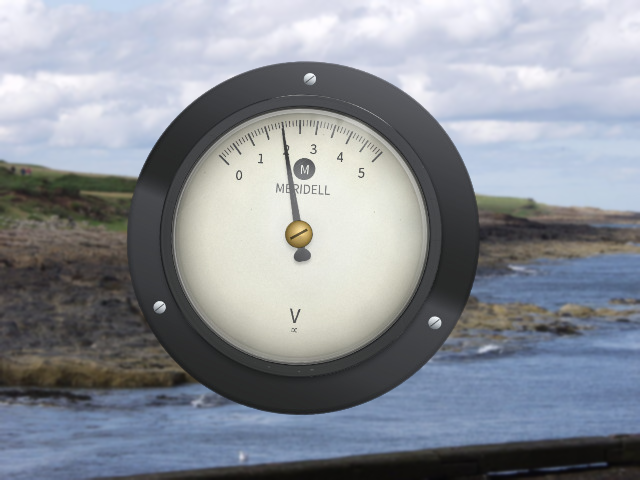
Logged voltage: 2
